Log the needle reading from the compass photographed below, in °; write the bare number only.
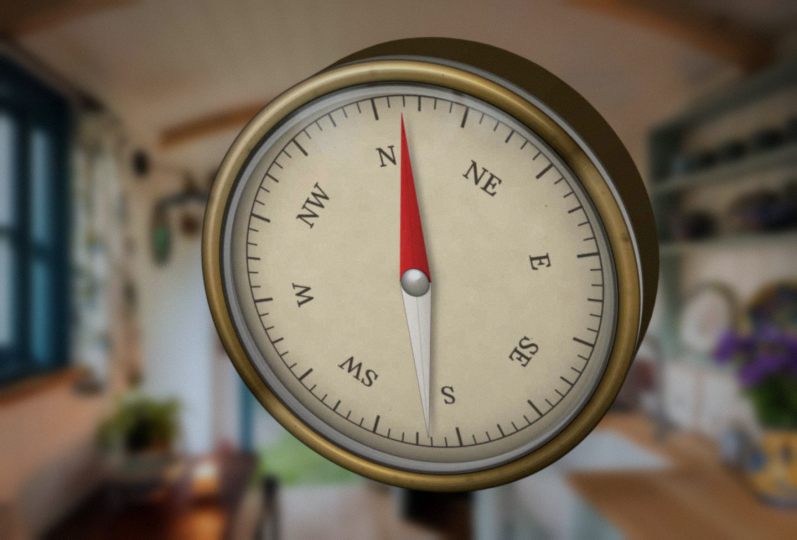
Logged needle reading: 10
